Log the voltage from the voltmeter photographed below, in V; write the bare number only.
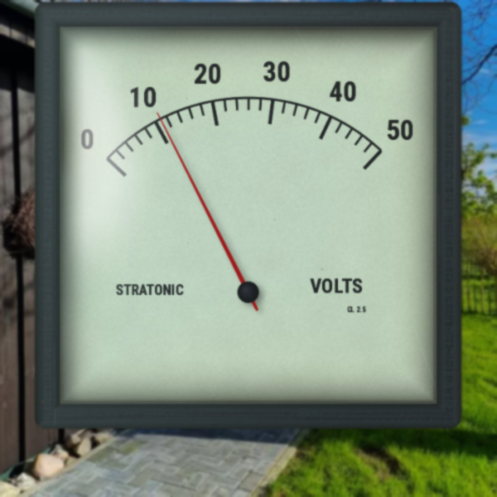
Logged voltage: 11
